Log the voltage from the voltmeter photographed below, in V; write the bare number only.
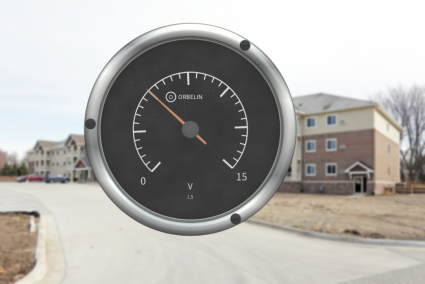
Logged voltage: 5
